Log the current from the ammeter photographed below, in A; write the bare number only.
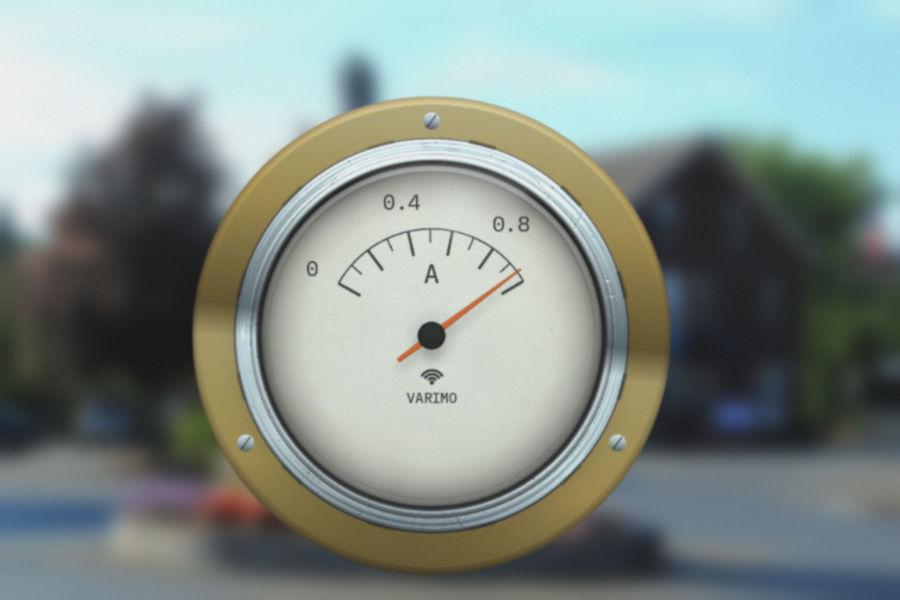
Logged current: 0.95
